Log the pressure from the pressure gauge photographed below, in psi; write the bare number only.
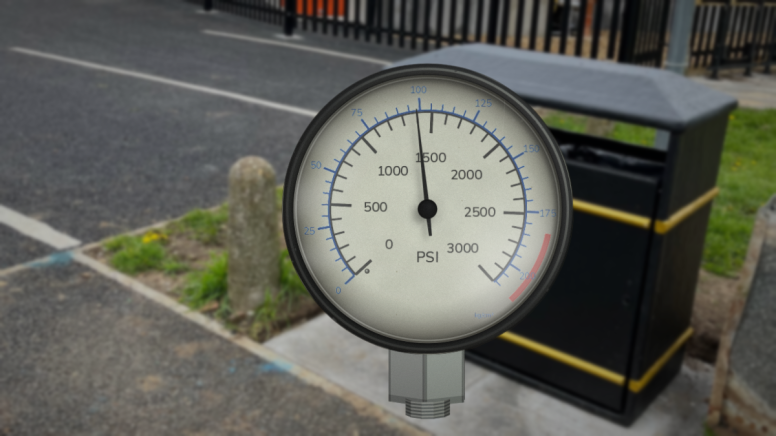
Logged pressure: 1400
